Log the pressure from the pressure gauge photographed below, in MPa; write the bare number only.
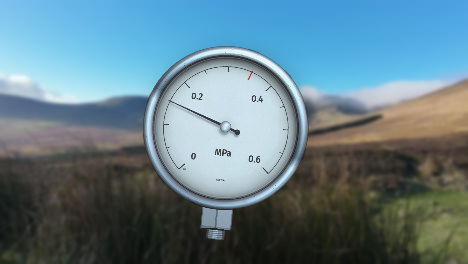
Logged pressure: 0.15
